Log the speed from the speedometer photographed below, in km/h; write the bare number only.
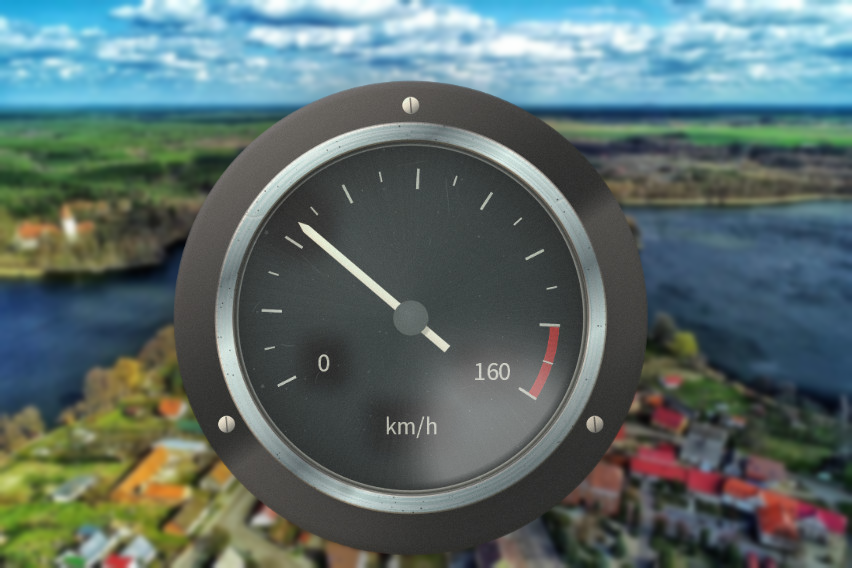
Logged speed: 45
